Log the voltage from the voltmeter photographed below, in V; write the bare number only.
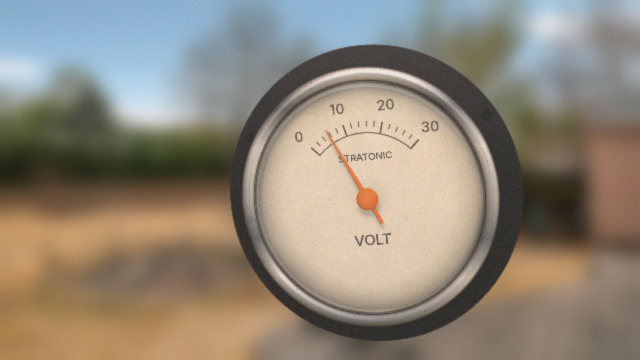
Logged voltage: 6
